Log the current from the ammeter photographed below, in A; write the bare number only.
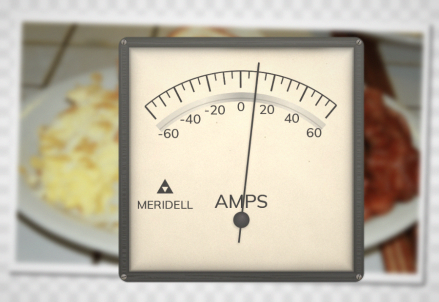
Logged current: 10
